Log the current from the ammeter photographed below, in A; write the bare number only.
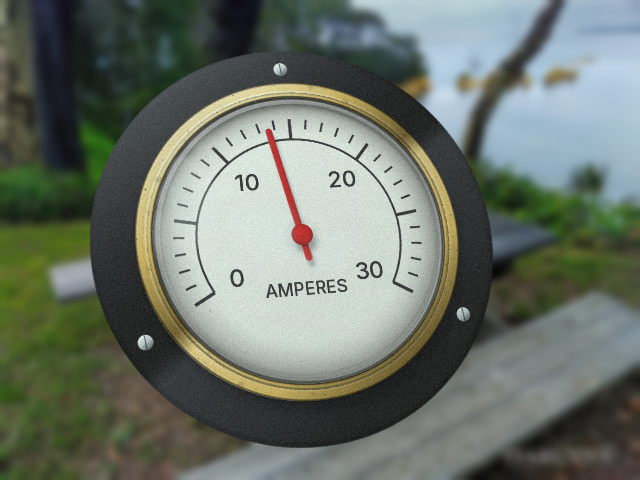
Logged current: 13.5
